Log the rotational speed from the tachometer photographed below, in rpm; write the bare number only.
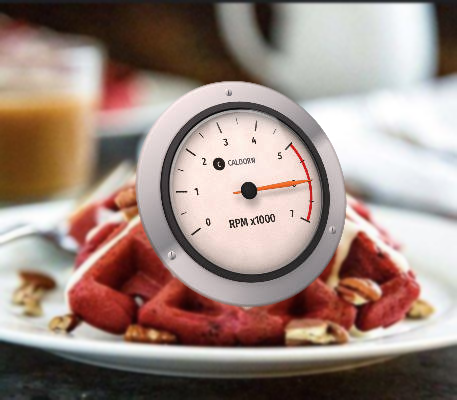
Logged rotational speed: 6000
